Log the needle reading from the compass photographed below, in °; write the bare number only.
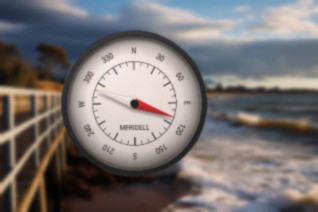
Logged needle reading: 110
